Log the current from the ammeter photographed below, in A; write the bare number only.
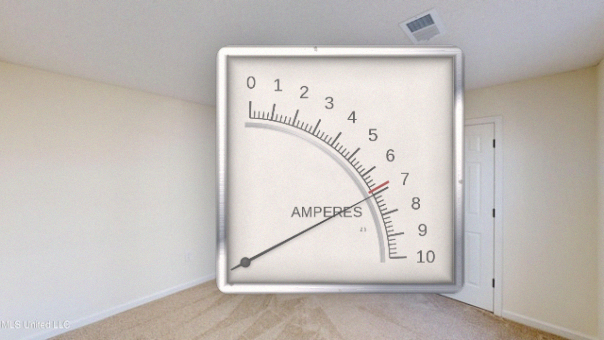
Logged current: 7
